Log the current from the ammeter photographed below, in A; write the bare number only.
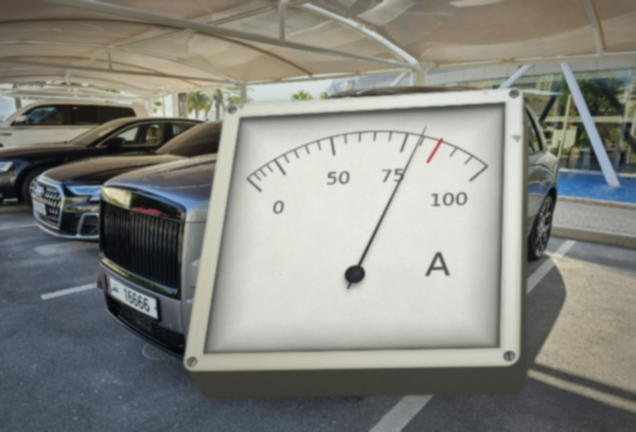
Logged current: 80
